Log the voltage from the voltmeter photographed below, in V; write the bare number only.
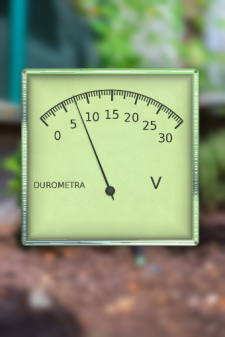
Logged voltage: 7.5
